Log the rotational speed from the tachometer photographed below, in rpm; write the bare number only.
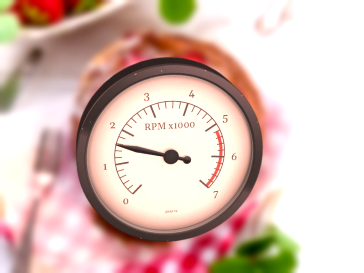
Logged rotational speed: 1600
